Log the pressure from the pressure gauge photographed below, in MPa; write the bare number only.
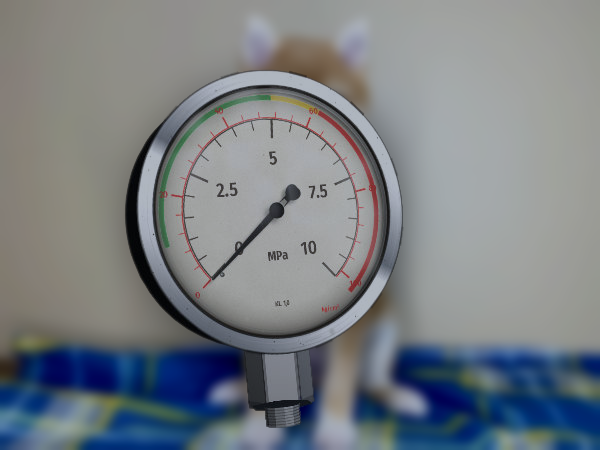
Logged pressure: 0
